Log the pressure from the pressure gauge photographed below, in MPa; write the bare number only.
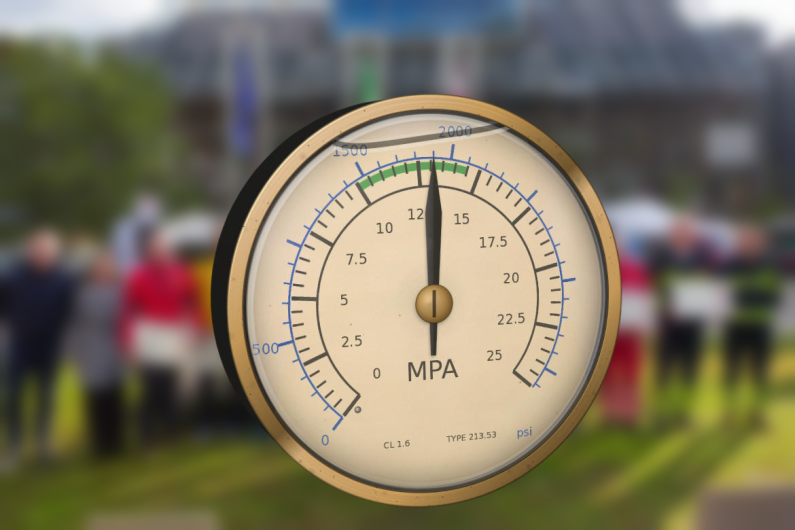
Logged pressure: 13
